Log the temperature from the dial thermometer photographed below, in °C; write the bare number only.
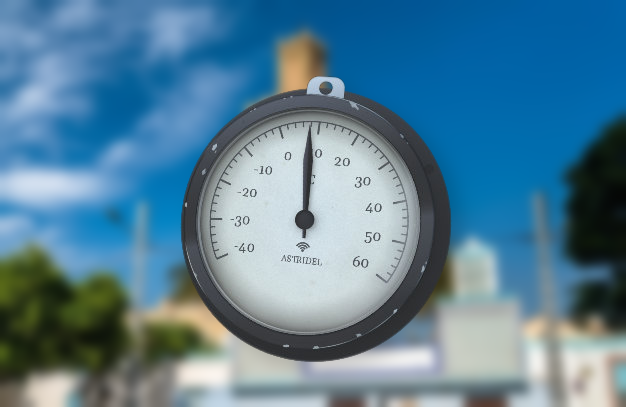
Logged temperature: 8
